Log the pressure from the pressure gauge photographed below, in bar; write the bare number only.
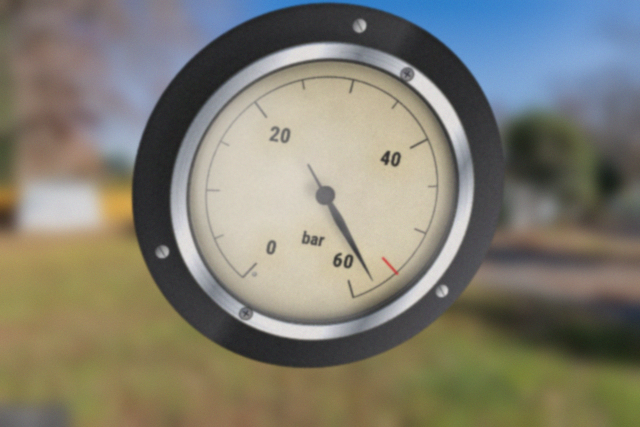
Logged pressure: 57.5
